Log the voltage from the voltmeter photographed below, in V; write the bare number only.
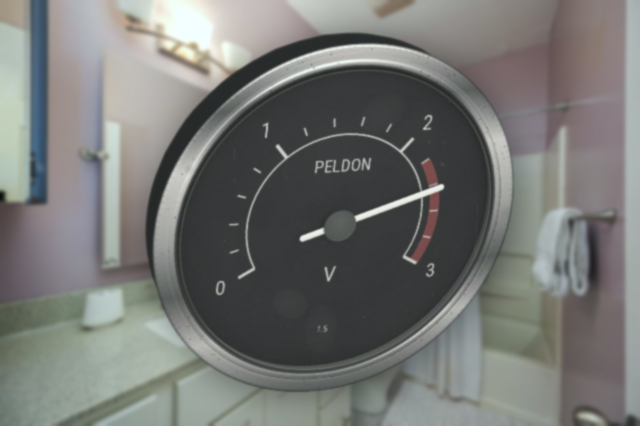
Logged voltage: 2.4
